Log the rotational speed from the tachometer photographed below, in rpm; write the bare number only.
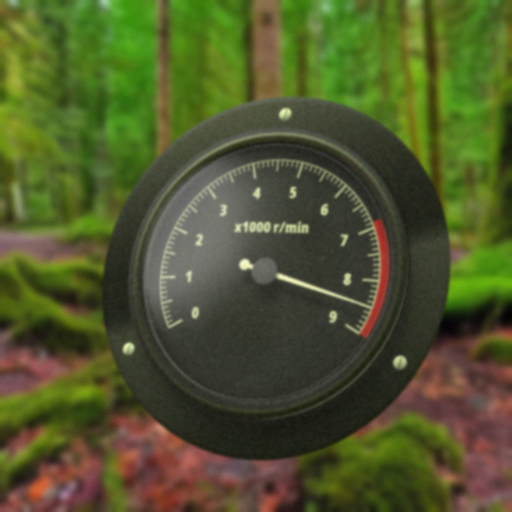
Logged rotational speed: 8500
